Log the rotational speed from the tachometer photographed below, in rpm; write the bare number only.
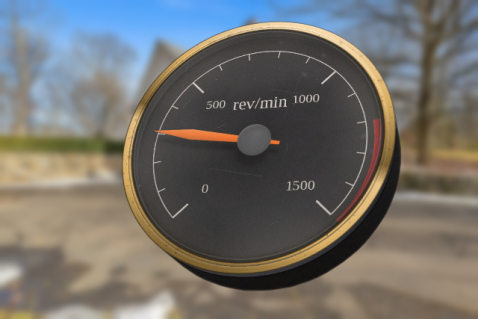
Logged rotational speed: 300
